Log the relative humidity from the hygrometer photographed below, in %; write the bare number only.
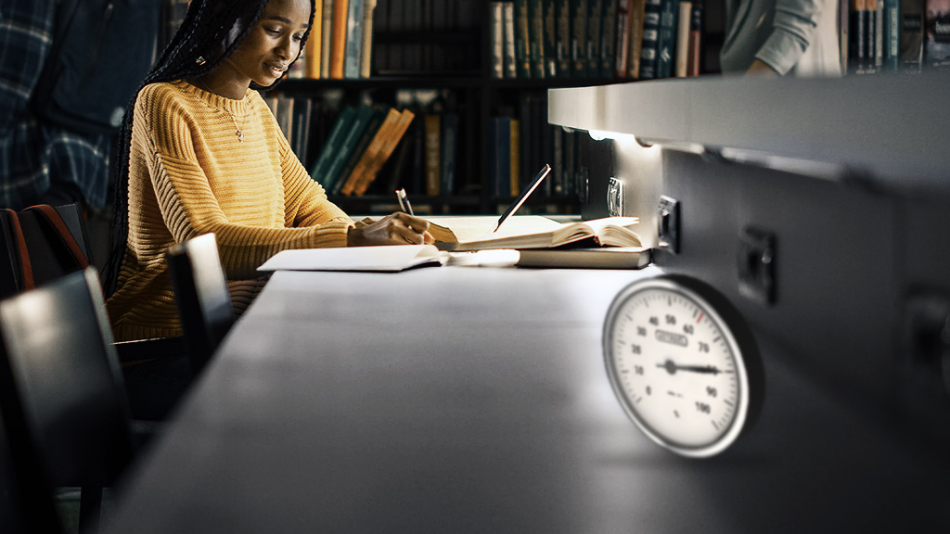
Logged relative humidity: 80
